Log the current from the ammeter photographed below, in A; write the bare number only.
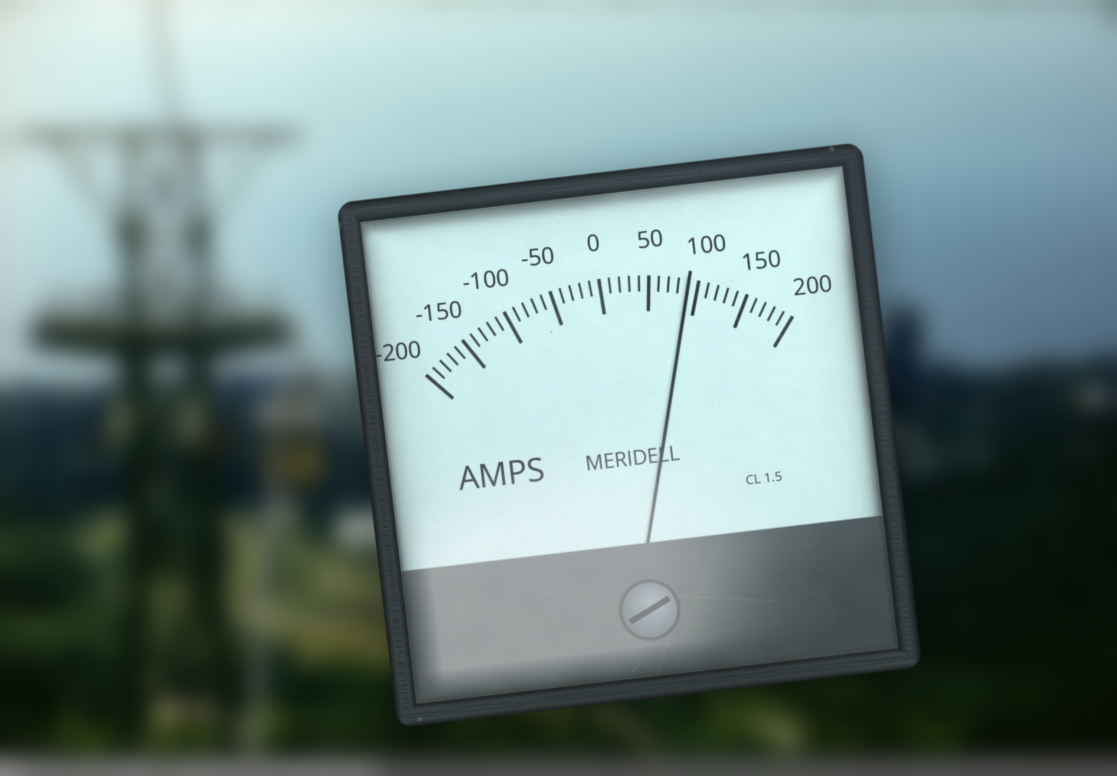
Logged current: 90
